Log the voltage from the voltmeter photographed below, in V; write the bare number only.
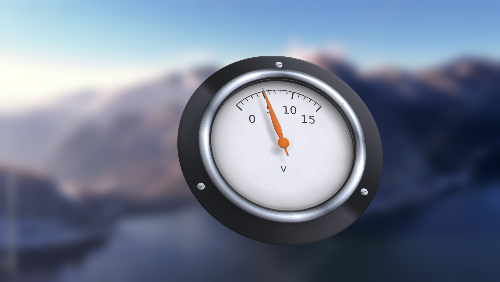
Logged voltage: 5
